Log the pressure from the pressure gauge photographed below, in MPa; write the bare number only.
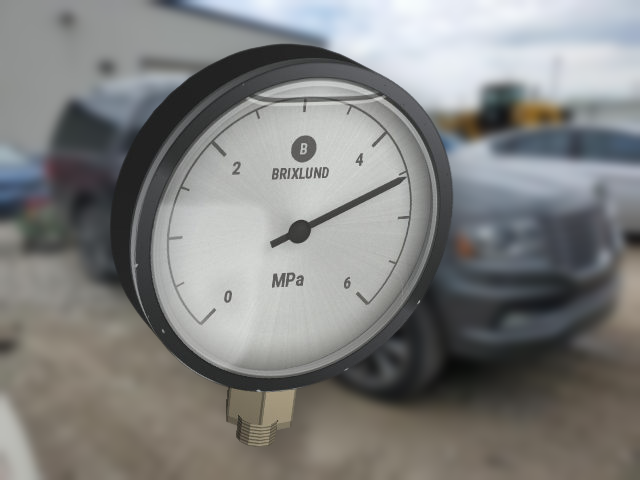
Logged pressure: 4.5
